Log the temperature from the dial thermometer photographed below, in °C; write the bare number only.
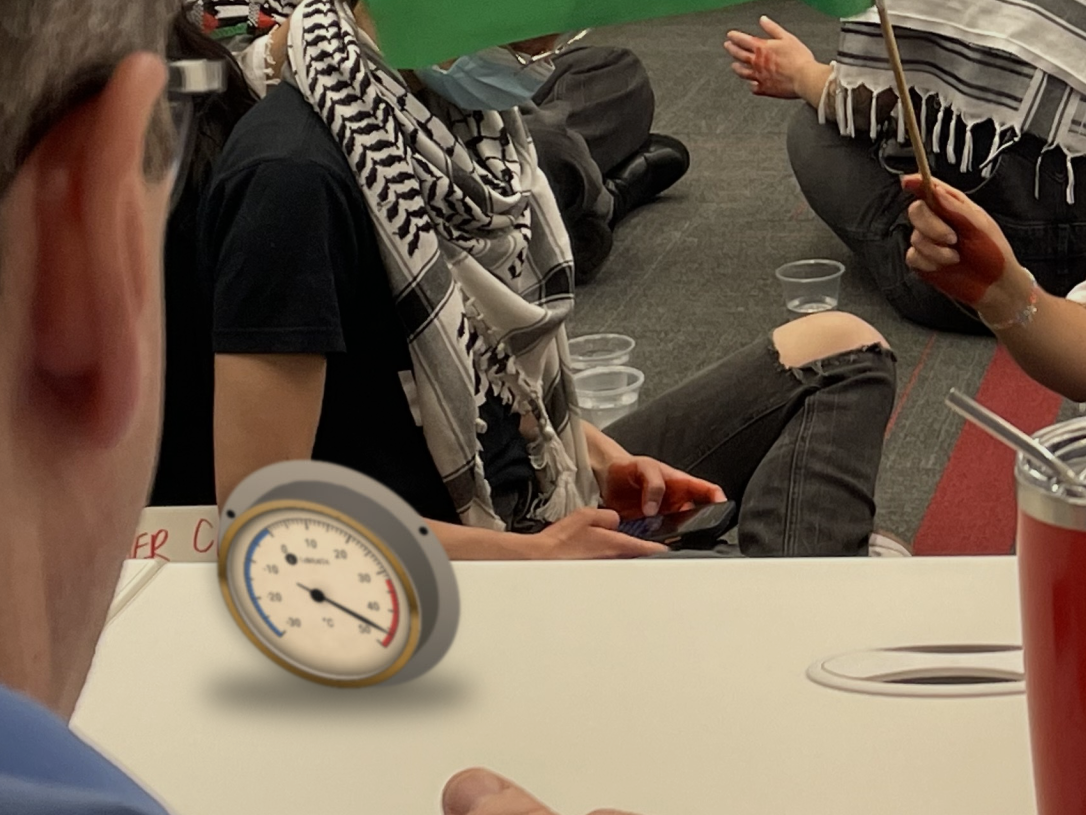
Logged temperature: 45
